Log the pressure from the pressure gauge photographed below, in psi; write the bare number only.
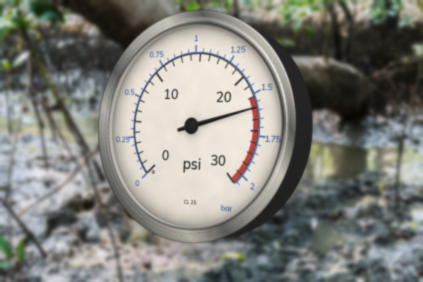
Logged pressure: 23
